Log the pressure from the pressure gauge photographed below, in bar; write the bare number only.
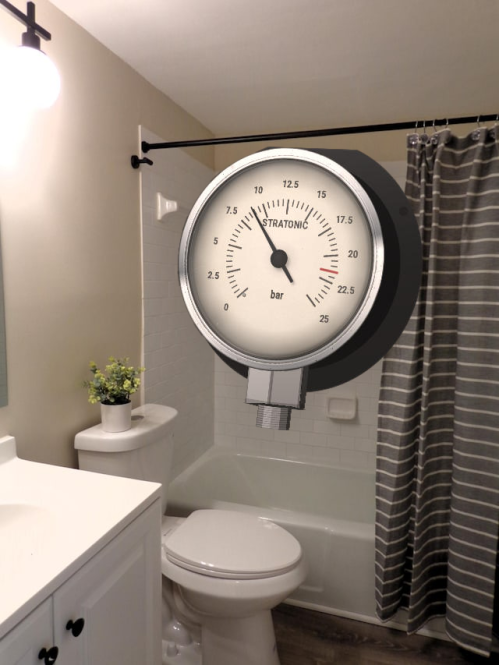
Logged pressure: 9
